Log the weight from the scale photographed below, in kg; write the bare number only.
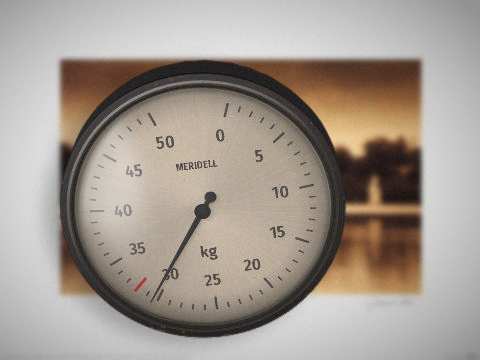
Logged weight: 30.5
